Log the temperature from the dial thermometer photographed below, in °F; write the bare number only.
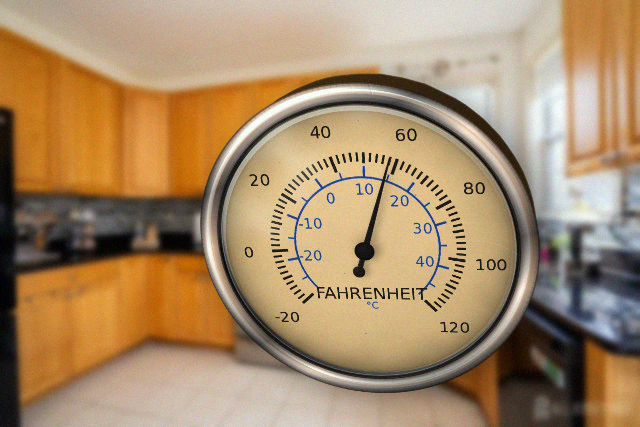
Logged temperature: 58
